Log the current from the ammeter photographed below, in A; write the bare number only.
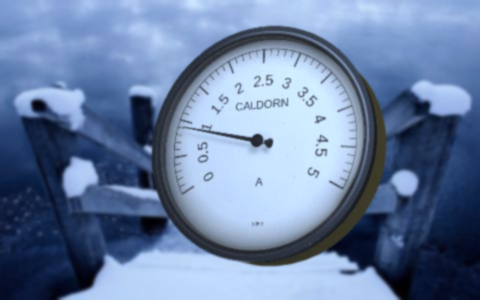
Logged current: 0.9
